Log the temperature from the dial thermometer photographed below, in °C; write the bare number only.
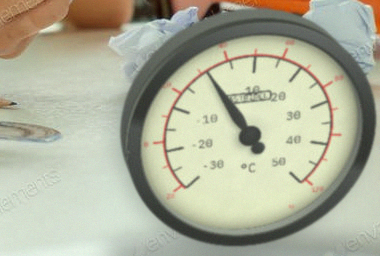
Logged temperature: 0
